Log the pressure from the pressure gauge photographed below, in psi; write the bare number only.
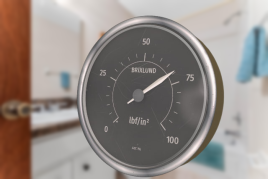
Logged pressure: 70
